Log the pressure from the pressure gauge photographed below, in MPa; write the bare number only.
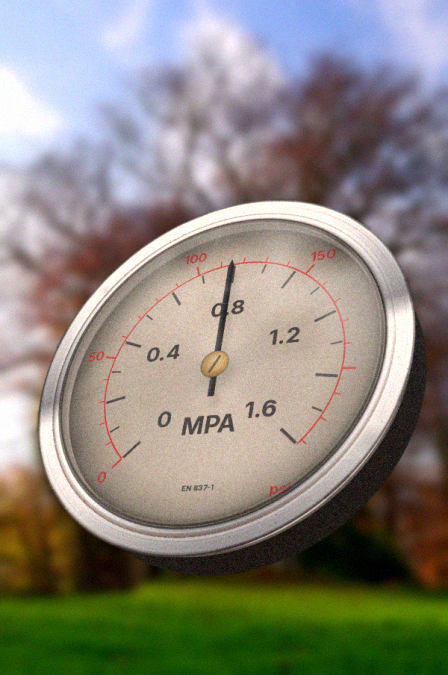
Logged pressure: 0.8
